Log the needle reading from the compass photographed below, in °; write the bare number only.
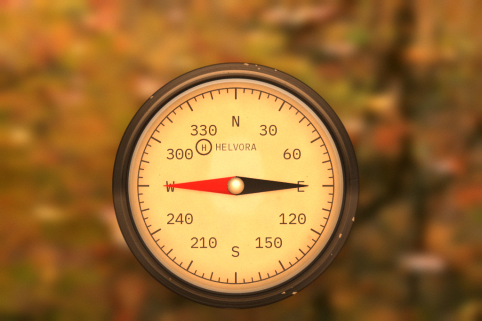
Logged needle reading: 270
